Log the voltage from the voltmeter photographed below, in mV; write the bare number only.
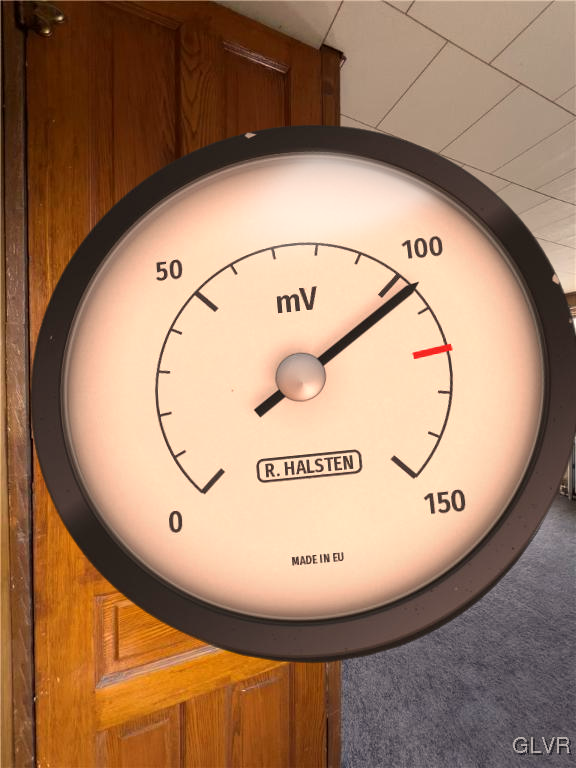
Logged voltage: 105
